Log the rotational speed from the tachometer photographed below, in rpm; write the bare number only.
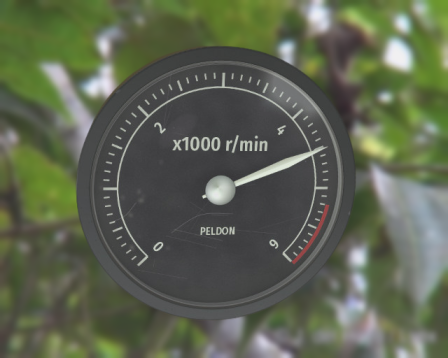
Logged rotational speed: 4500
